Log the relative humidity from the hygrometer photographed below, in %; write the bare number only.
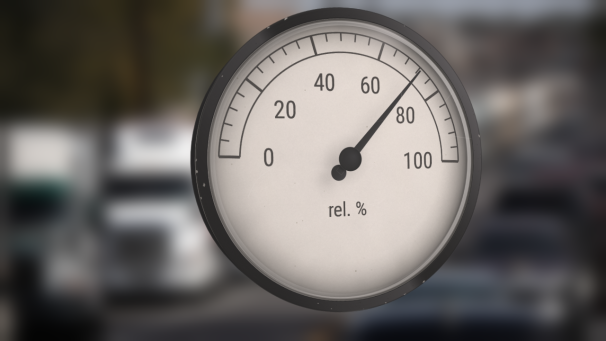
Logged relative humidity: 72
